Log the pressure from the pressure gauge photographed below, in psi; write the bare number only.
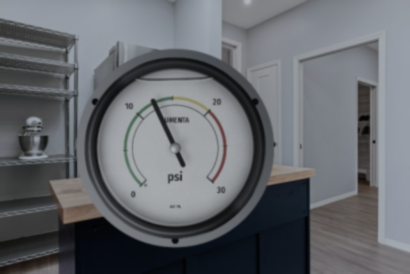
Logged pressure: 12.5
